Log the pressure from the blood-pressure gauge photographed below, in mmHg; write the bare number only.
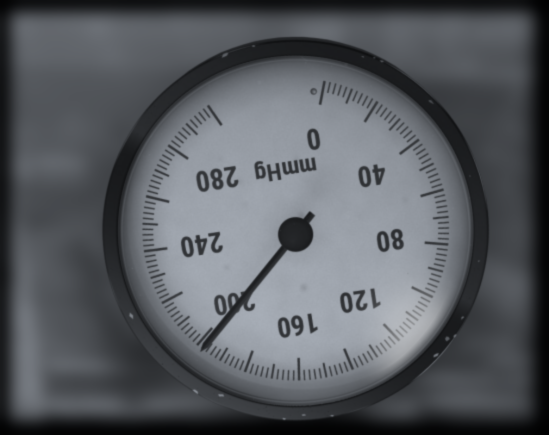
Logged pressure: 198
